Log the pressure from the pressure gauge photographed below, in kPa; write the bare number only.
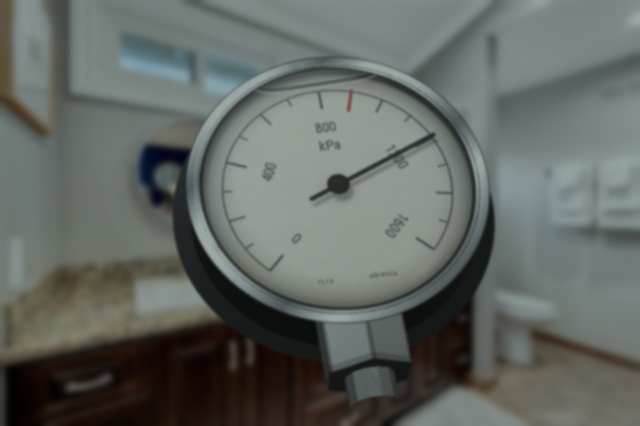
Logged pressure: 1200
